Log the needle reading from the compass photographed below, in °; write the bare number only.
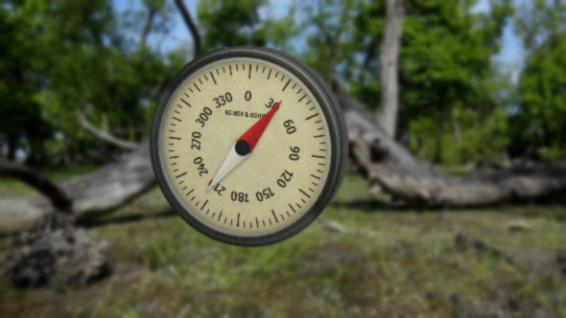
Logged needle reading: 35
